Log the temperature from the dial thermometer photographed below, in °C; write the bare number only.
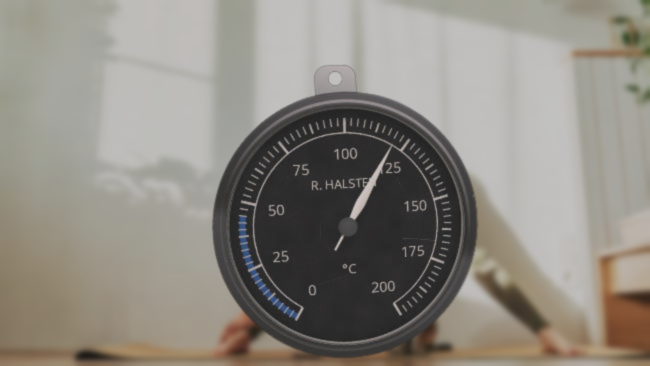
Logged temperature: 120
